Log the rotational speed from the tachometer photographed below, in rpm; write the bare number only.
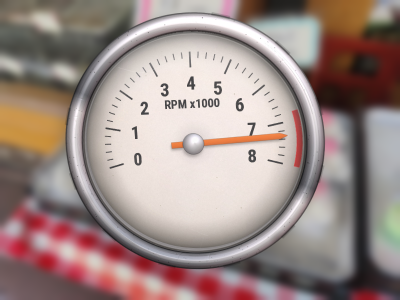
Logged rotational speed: 7300
